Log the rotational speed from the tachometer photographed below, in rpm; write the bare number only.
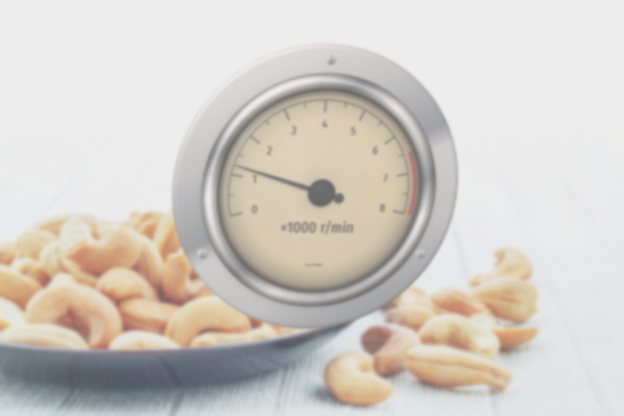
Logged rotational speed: 1250
